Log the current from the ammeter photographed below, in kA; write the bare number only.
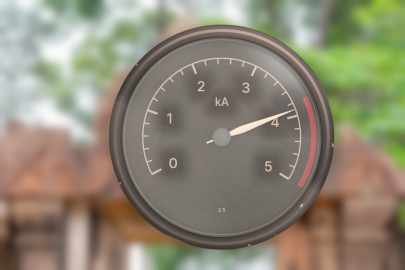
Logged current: 3.9
